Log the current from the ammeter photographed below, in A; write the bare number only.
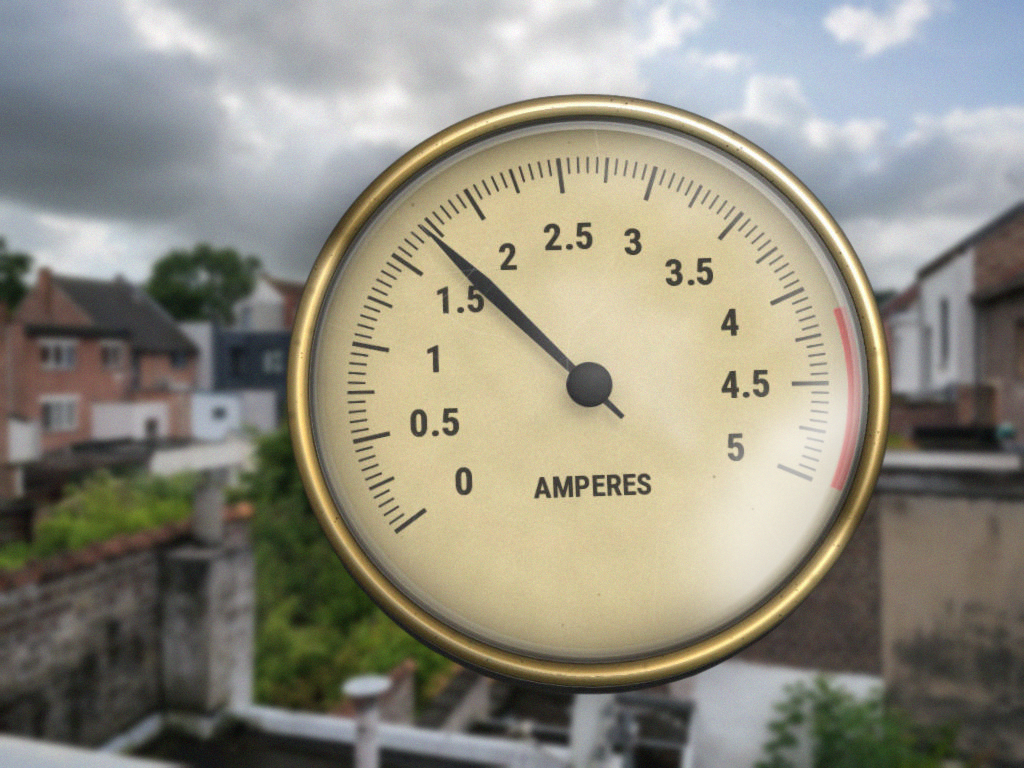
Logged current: 1.7
